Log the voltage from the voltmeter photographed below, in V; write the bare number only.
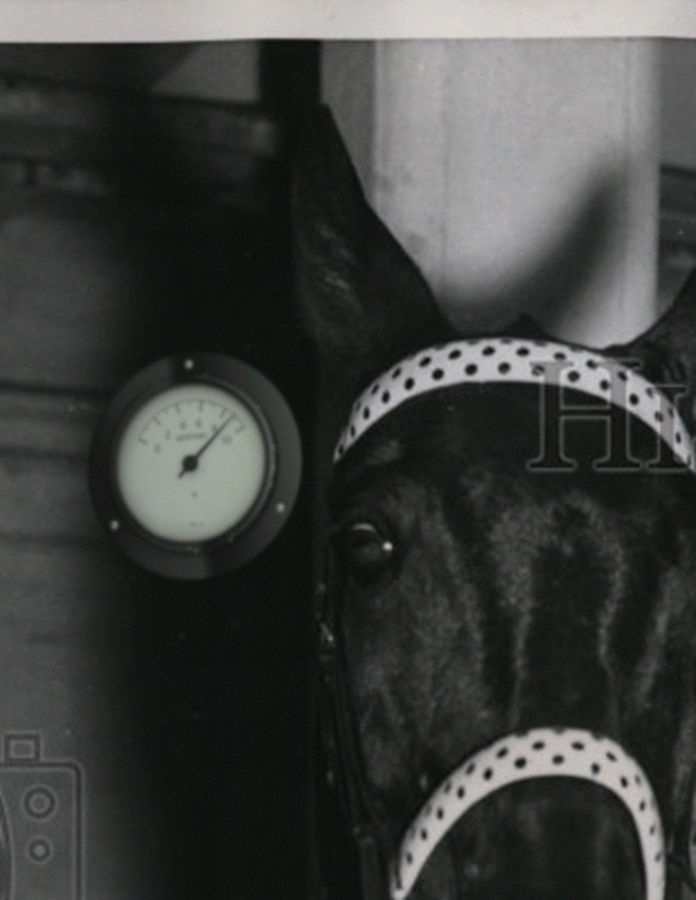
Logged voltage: 9
